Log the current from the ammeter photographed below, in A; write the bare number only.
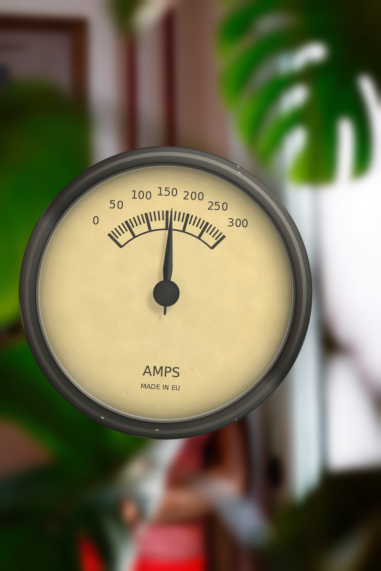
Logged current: 160
